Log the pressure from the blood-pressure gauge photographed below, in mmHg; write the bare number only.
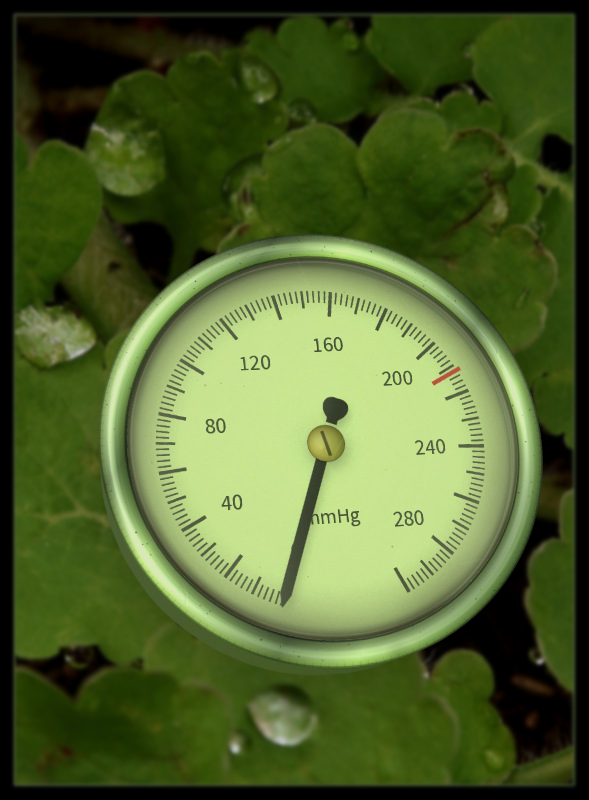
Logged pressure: 0
